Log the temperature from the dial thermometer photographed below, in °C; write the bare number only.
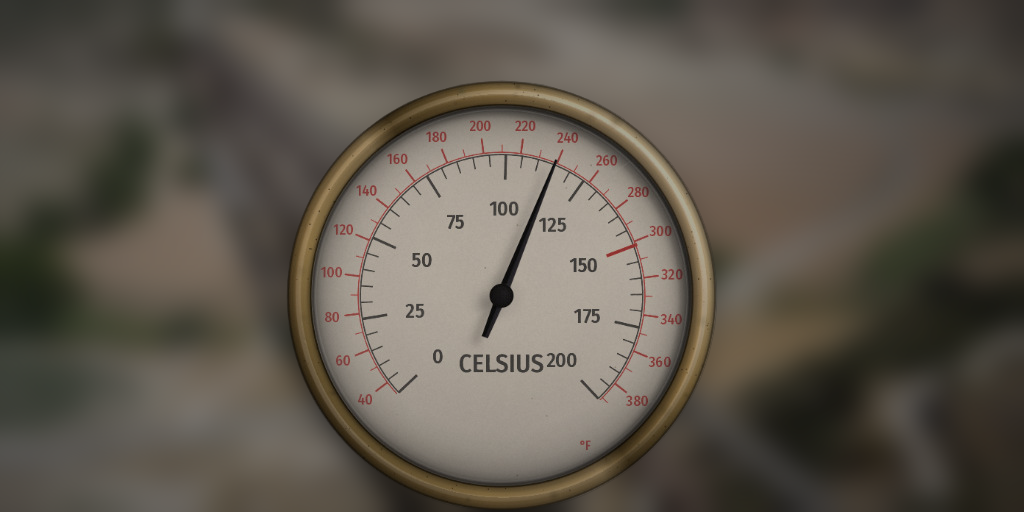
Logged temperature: 115
